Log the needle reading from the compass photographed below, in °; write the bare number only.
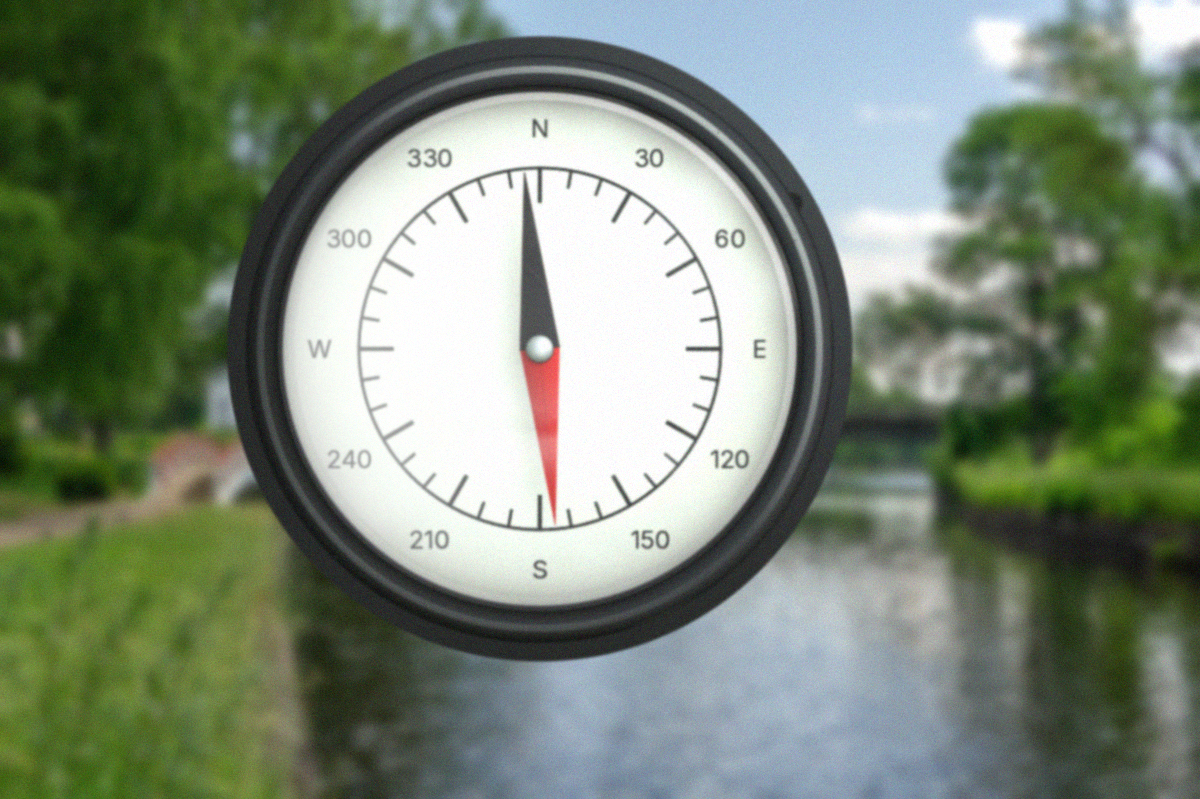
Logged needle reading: 175
